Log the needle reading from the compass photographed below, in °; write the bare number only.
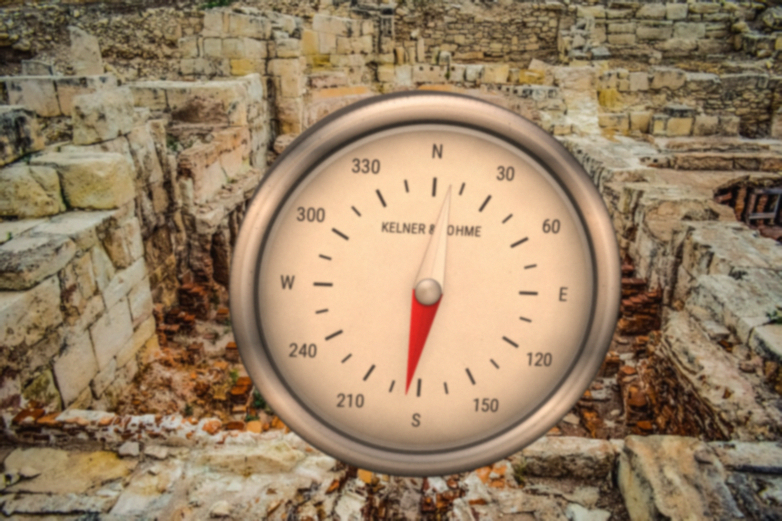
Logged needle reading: 187.5
